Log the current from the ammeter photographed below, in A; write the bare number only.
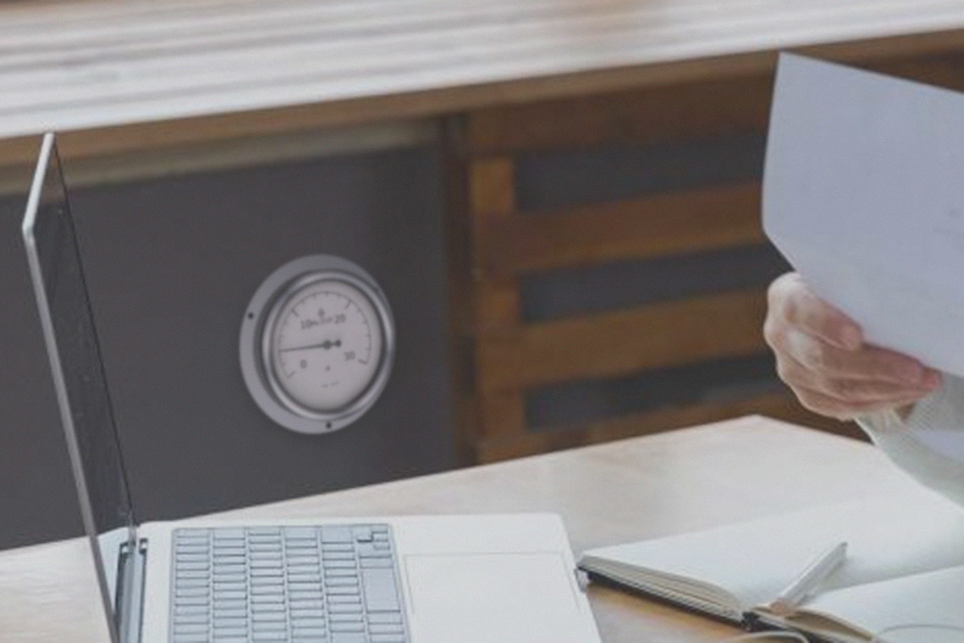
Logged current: 4
